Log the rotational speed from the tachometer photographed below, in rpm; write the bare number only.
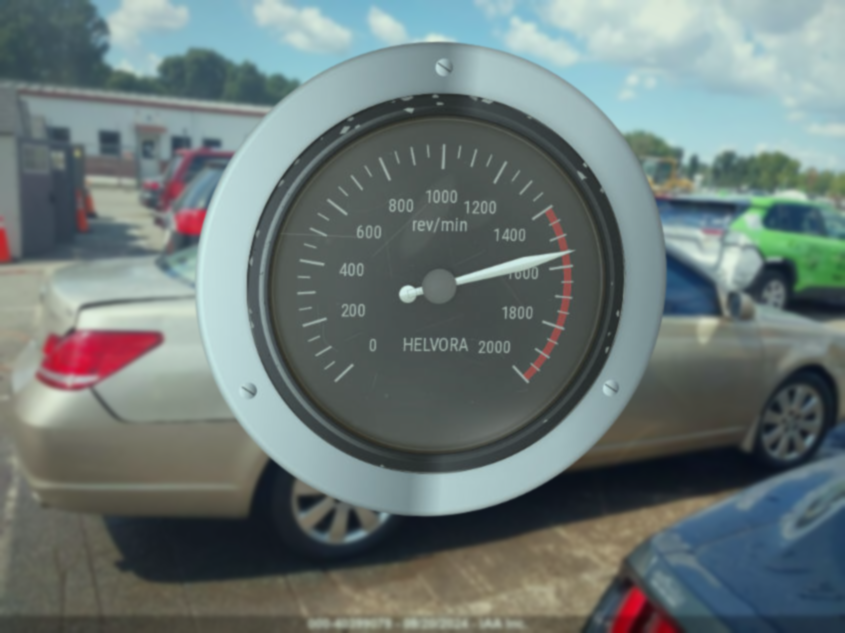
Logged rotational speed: 1550
